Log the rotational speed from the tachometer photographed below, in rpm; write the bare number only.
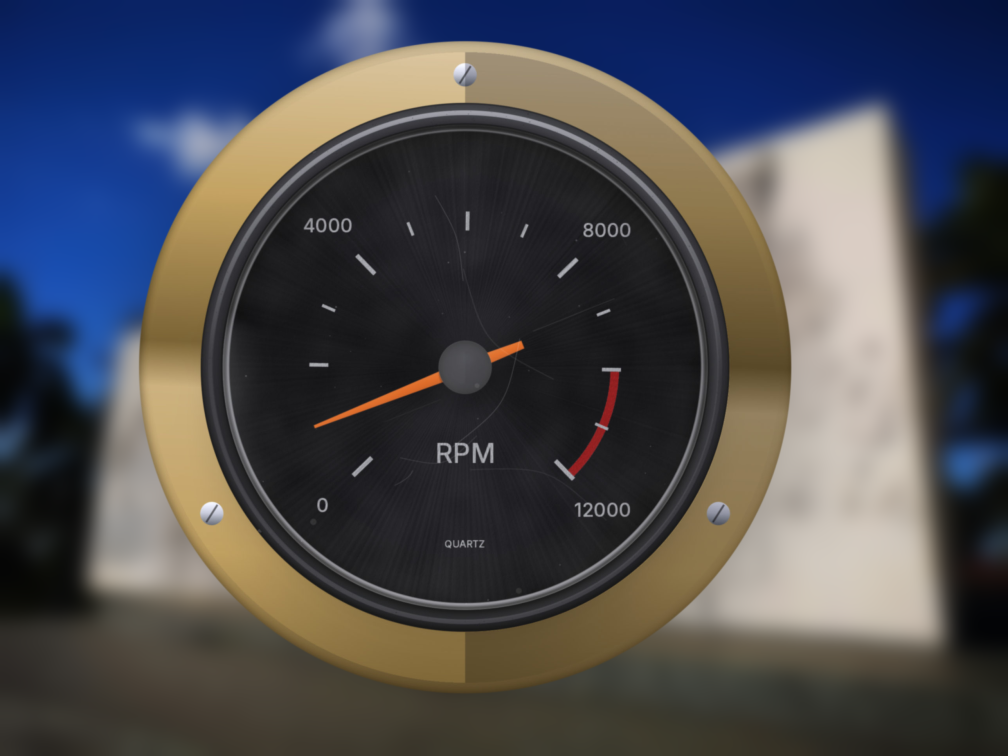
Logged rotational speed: 1000
